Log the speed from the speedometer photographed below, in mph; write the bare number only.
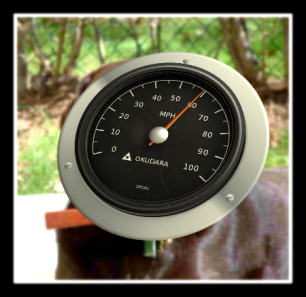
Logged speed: 60
